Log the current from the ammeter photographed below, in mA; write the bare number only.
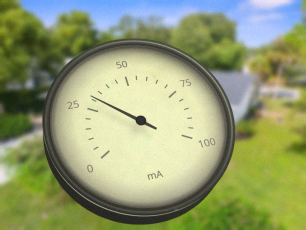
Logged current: 30
